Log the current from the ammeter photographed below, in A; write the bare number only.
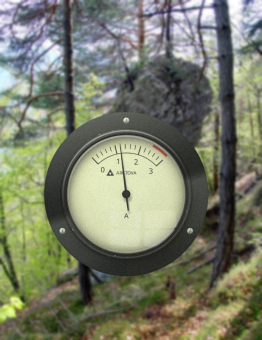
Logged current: 1.2
